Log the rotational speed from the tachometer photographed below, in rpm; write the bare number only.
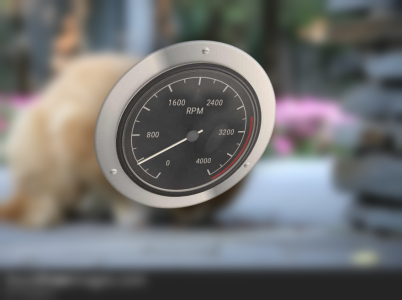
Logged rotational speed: 400
